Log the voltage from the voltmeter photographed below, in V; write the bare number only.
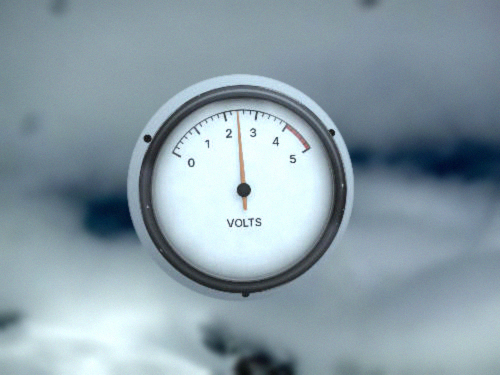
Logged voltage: 2.4
